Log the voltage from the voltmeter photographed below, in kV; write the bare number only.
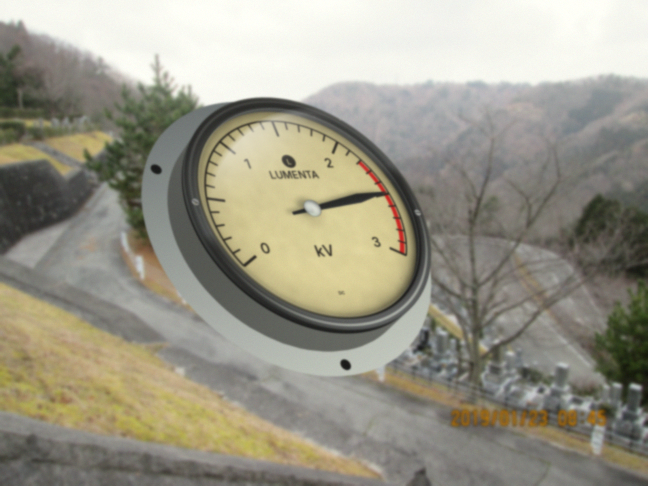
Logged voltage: 2.5
